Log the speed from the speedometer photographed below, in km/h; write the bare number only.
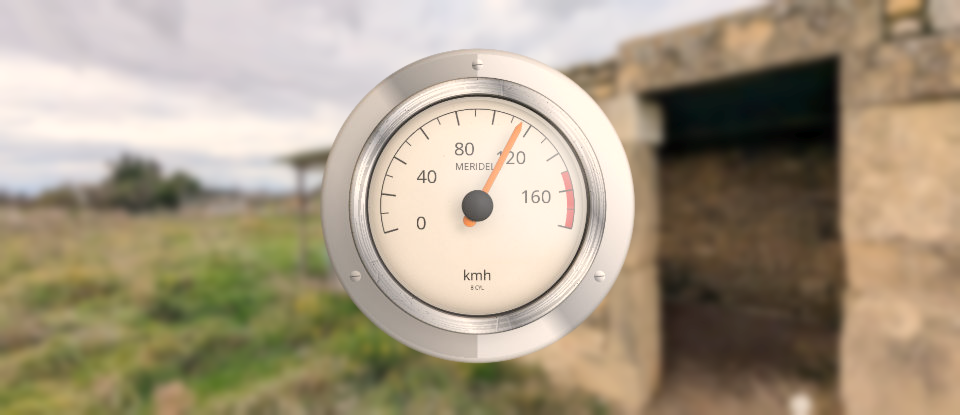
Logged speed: 115
